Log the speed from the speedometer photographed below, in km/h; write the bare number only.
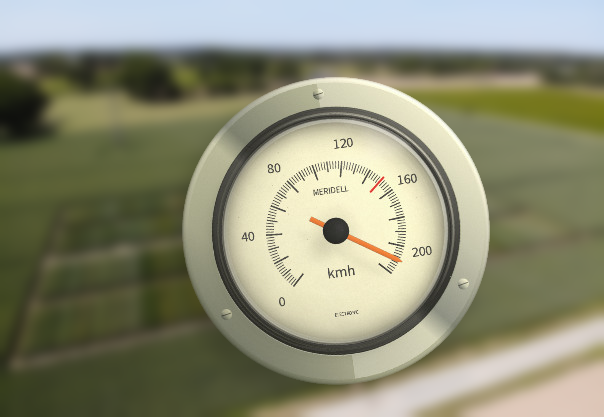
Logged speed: 210
